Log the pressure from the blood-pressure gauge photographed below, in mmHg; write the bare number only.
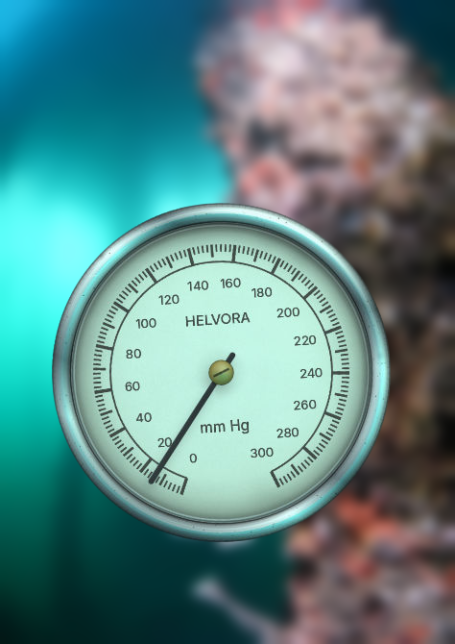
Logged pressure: 14
